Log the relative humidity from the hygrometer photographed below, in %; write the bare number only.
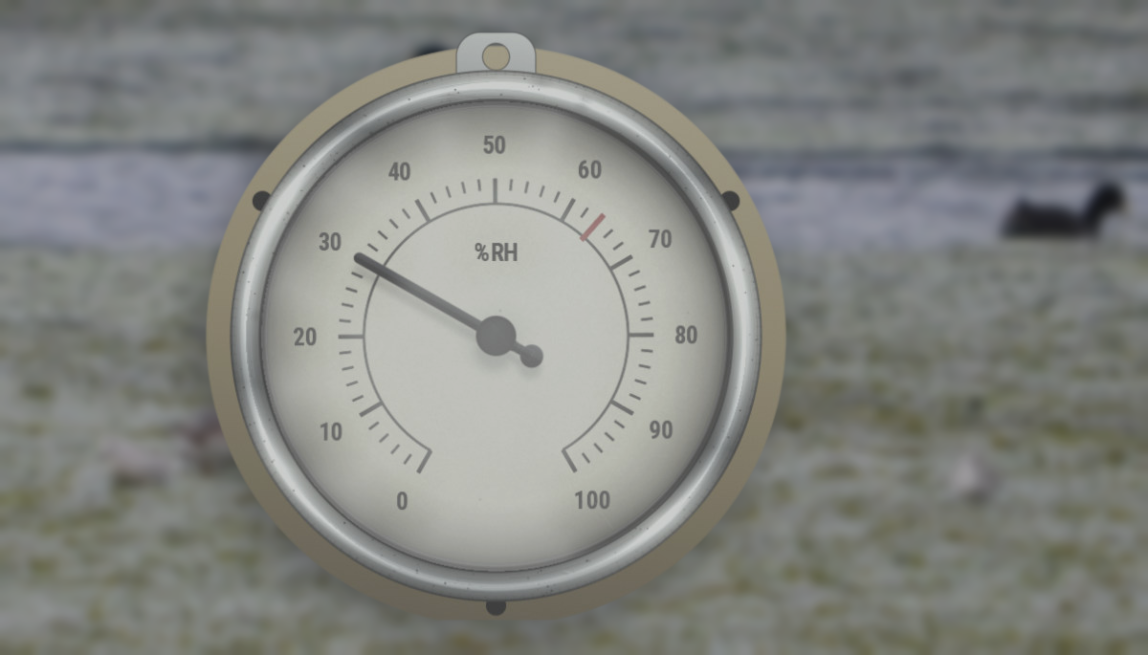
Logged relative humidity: 30
